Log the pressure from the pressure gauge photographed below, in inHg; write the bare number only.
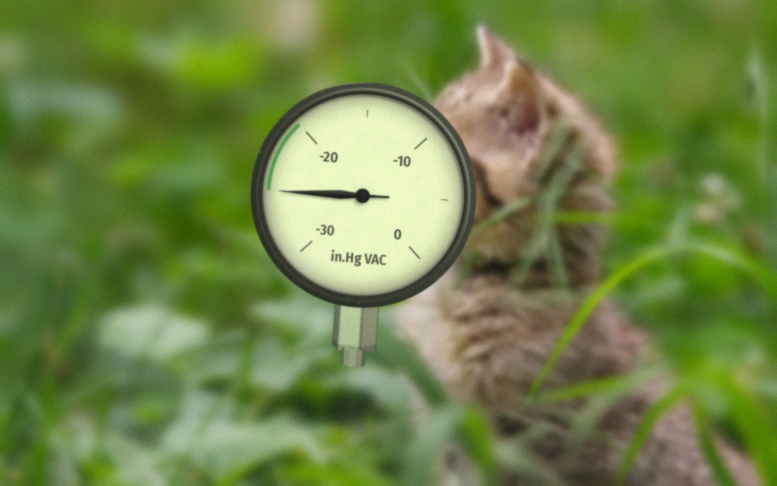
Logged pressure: -25
